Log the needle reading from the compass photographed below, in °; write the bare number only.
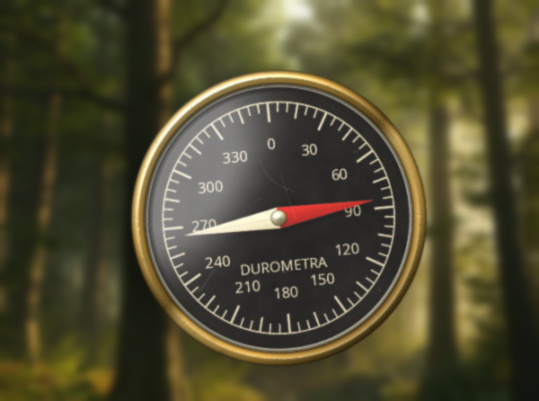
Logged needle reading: 85
